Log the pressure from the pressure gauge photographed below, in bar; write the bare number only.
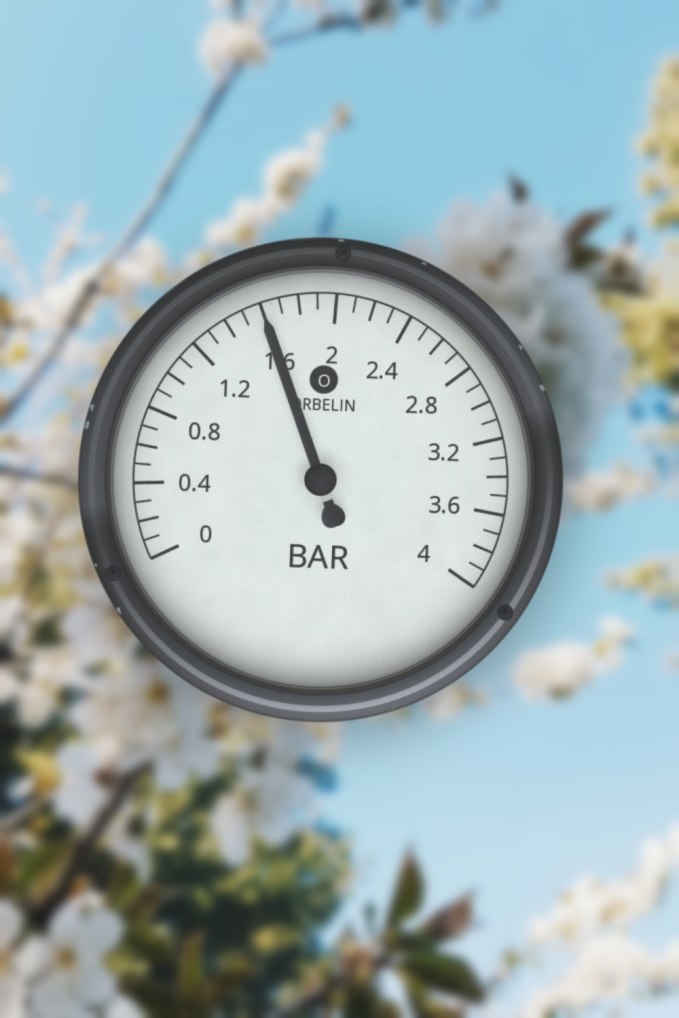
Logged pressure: 1.6
